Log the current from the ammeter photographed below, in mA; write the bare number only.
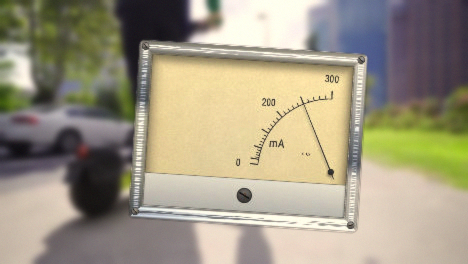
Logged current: 250
